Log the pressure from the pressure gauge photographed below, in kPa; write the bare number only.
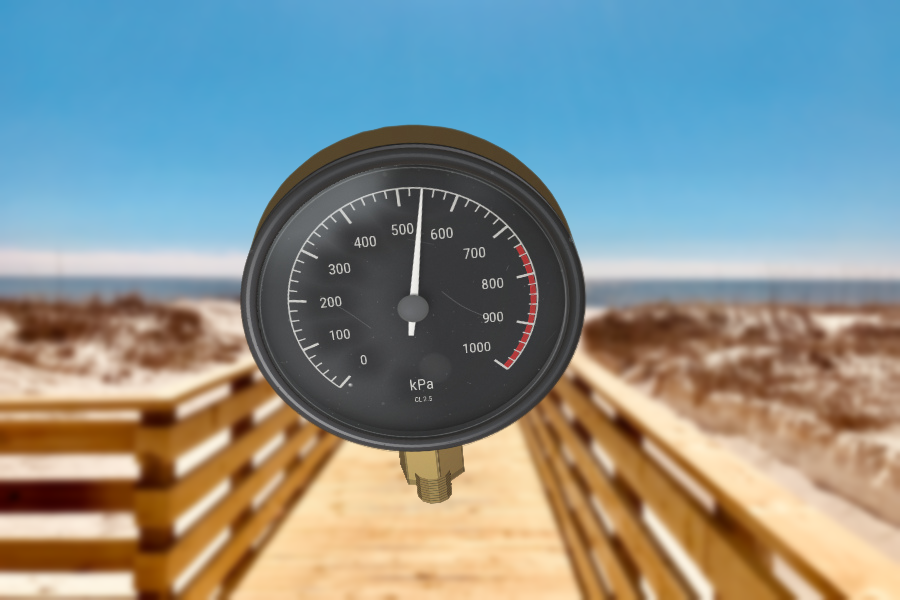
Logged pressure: 540
